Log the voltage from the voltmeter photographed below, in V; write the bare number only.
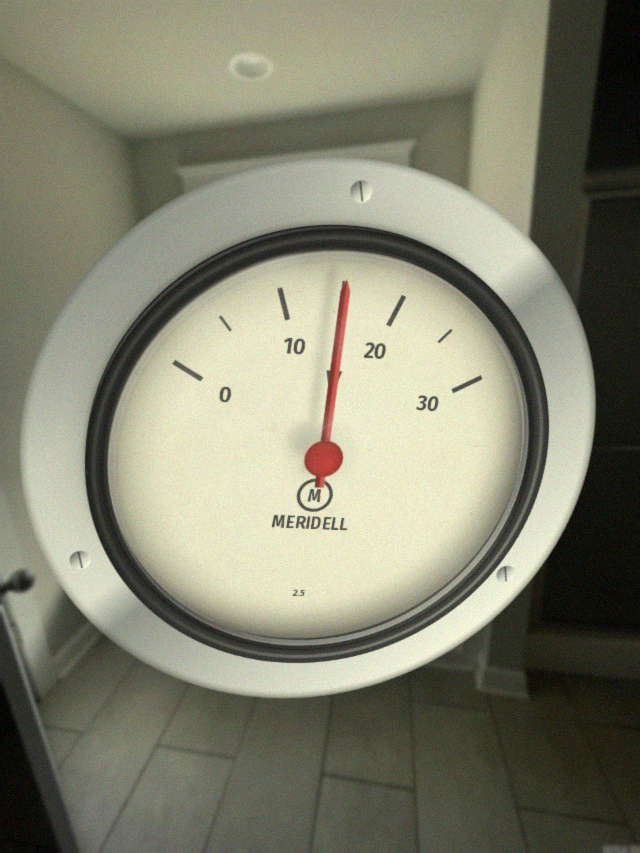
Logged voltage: 15
